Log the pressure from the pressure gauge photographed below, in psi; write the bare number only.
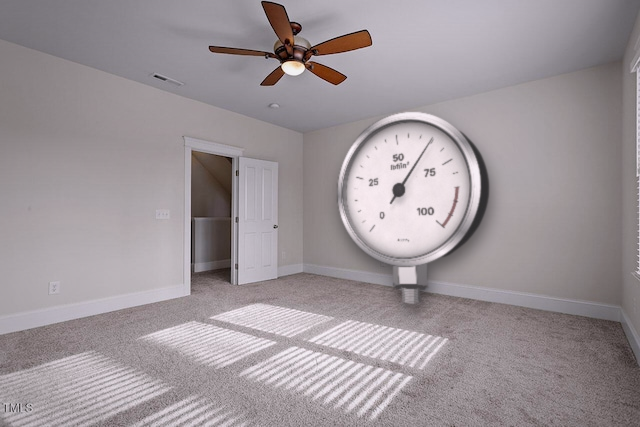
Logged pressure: 65
